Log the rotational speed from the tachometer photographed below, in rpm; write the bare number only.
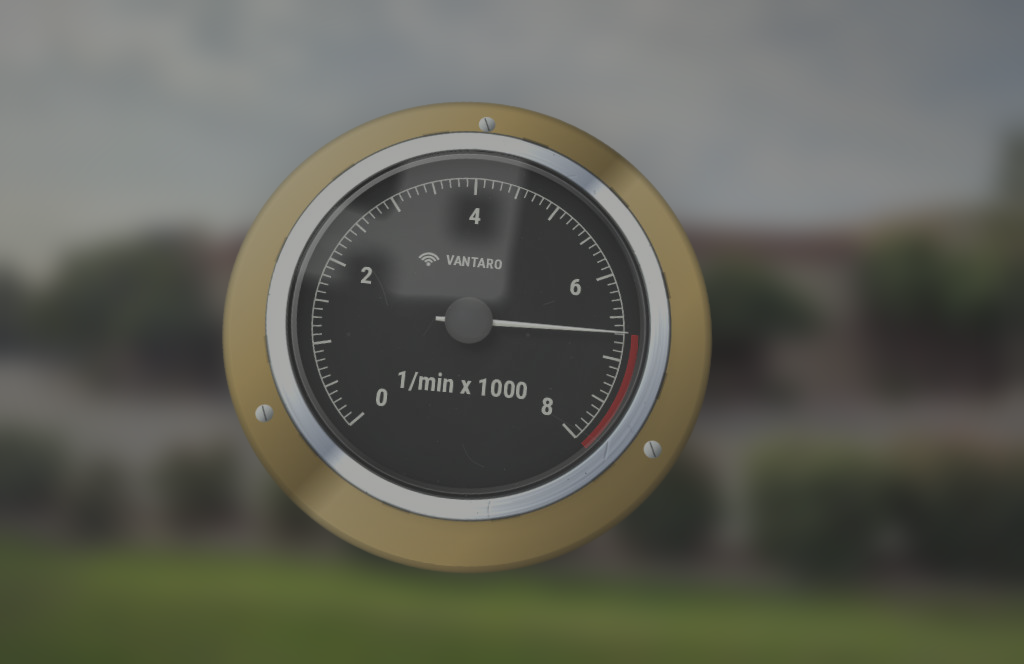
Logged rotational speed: 6700
